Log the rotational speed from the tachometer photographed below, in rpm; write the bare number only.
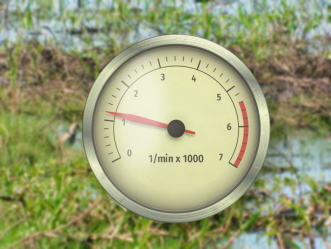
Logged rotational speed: 1200
